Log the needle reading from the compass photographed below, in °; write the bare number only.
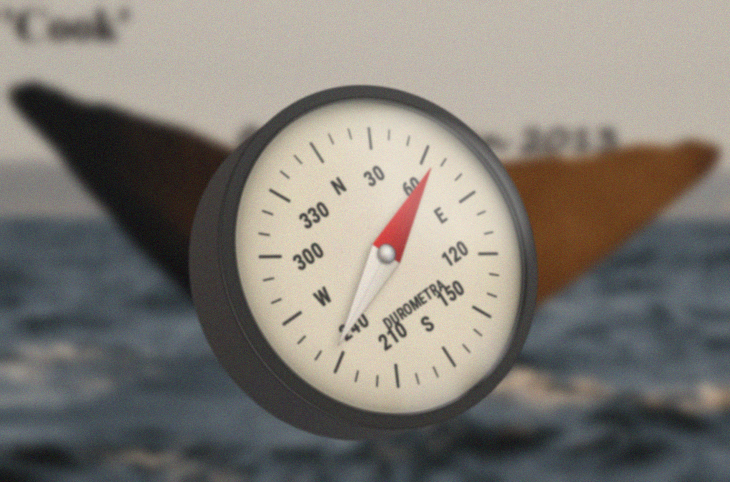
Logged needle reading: 65
